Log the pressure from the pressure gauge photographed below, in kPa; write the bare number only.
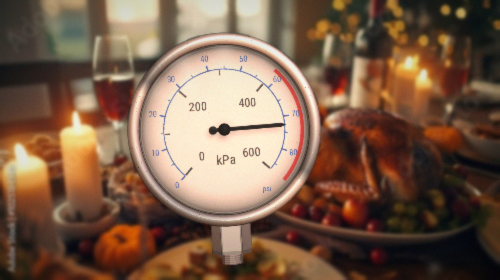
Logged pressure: 500
